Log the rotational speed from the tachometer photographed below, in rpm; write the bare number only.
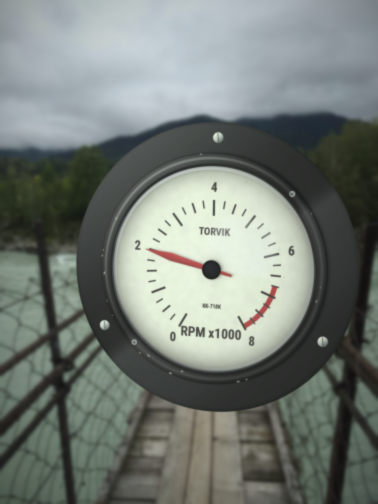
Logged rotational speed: 2000
